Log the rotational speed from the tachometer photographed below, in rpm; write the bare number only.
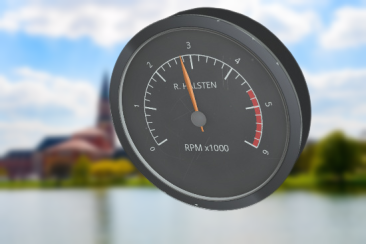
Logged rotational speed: 2800
